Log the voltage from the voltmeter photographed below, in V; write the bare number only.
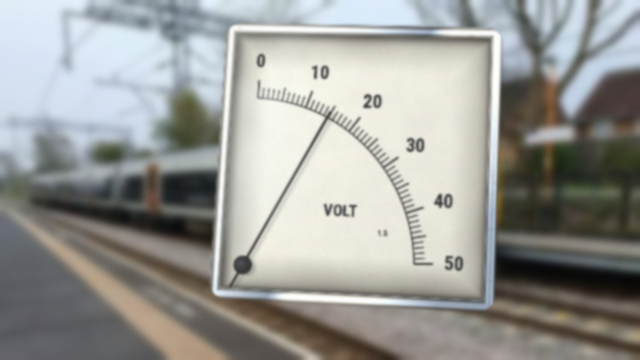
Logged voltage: 15
